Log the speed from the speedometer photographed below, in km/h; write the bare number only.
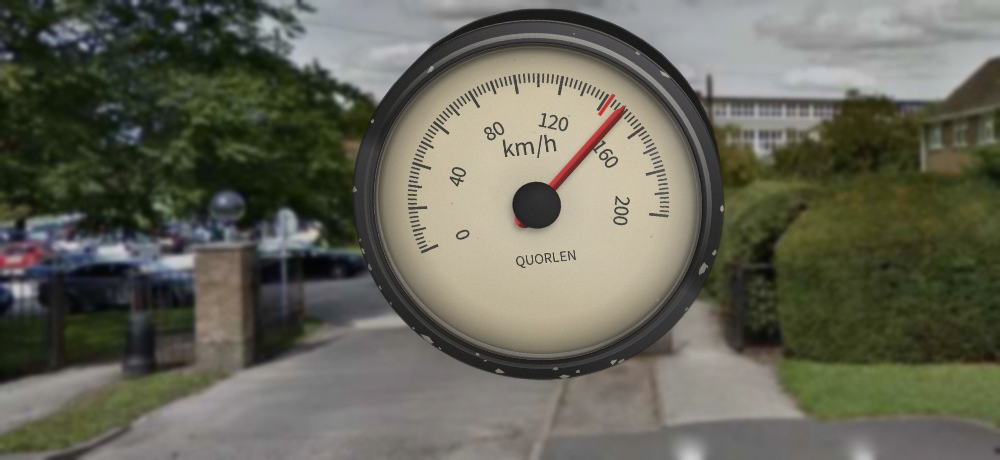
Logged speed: 148
